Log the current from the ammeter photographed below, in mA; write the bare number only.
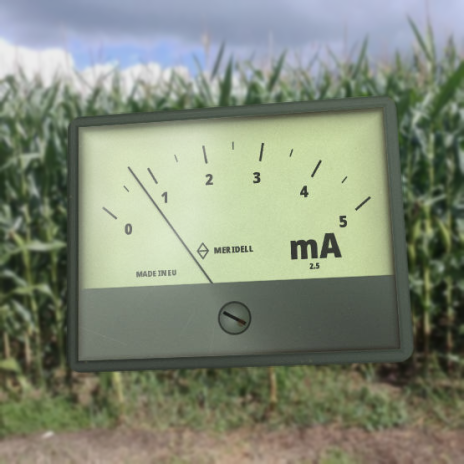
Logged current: 0.75
